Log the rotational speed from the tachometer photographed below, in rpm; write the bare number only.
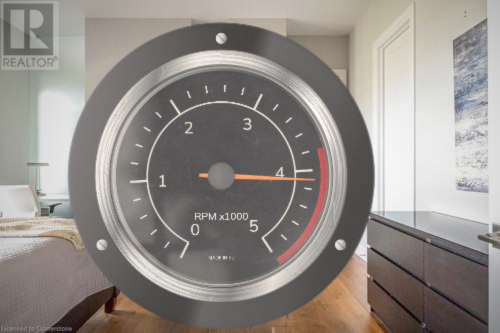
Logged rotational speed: 4100
